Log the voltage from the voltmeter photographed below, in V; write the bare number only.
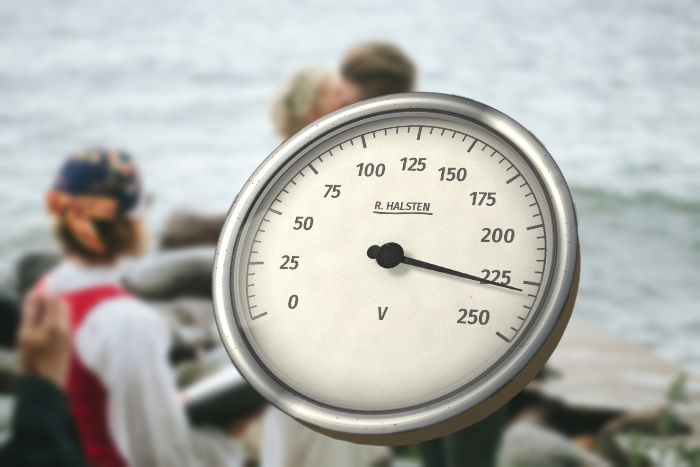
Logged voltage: 230
